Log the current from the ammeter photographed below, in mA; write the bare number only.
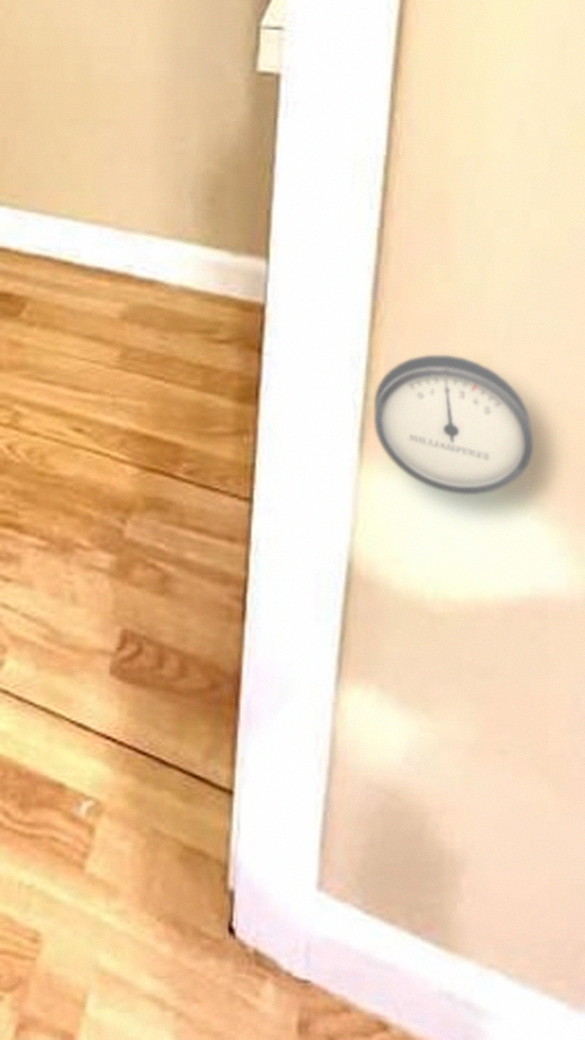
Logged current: 2
